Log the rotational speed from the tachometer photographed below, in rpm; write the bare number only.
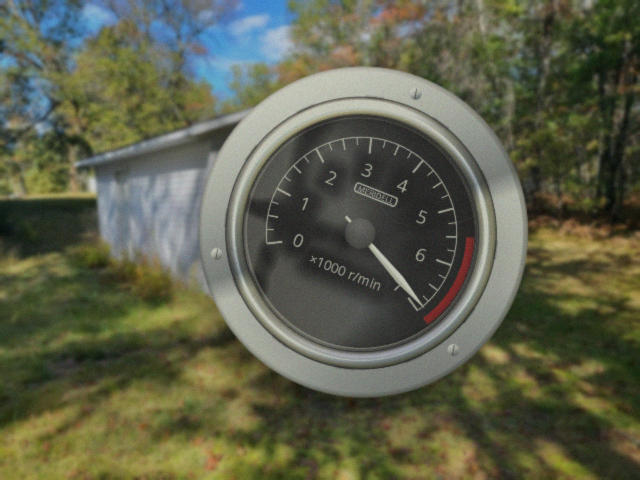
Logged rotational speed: 6875
